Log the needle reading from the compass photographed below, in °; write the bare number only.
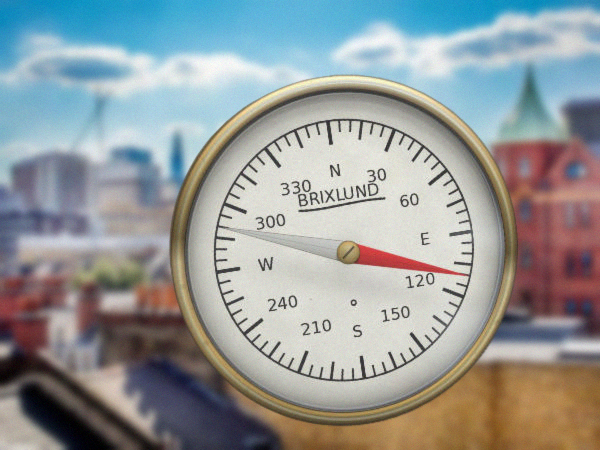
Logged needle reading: 110
